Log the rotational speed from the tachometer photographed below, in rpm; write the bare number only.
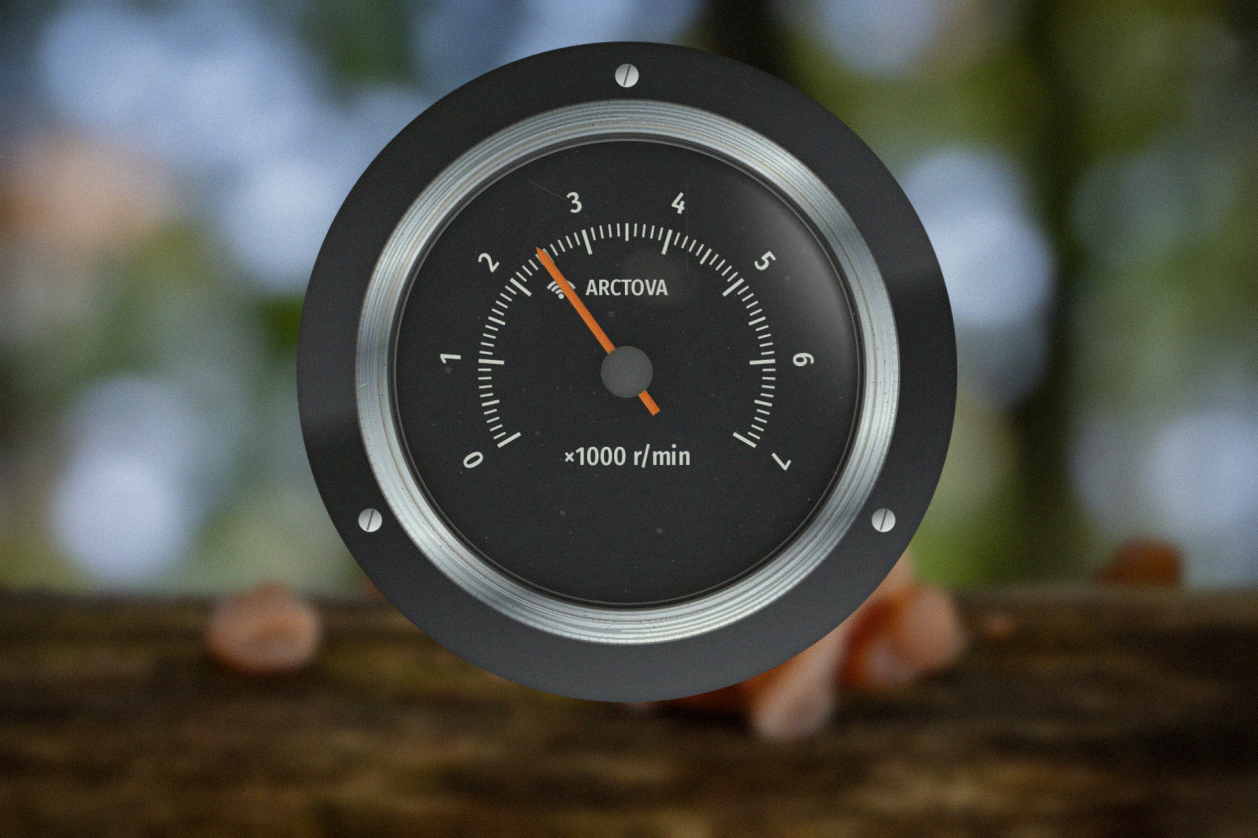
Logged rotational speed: 2450
